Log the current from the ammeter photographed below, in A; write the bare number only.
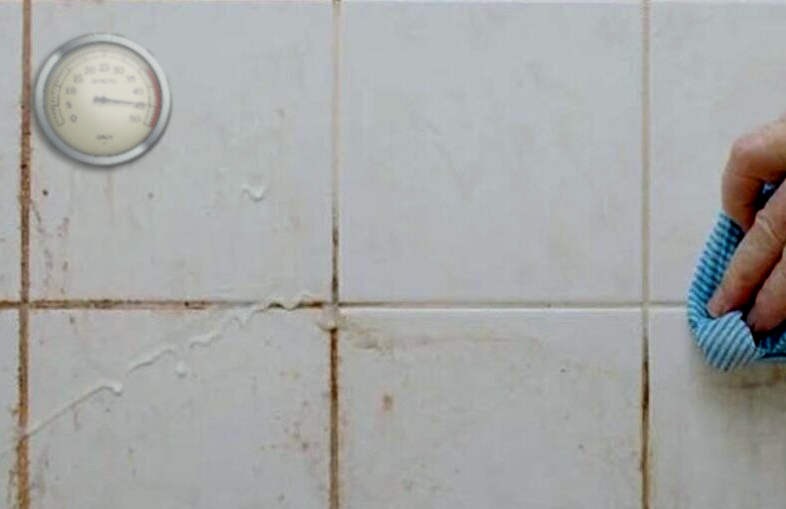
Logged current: 45
